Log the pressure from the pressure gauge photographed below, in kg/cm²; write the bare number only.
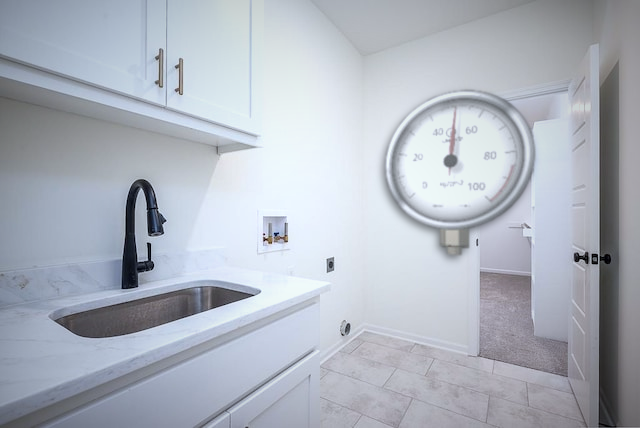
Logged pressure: 50
